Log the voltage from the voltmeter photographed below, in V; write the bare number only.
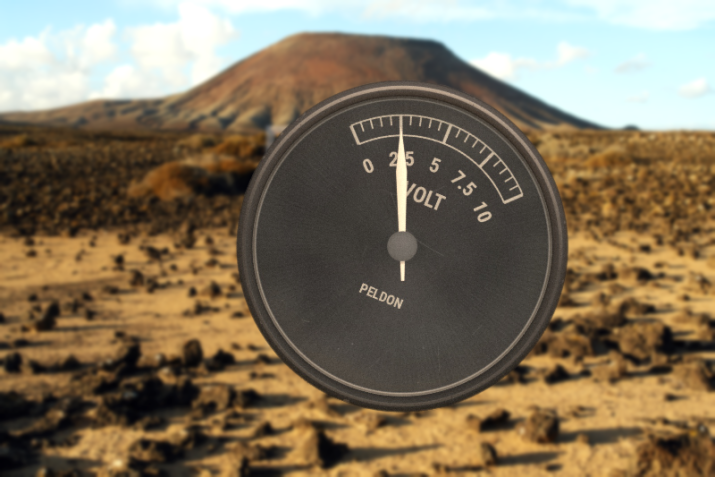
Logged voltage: 2.5
